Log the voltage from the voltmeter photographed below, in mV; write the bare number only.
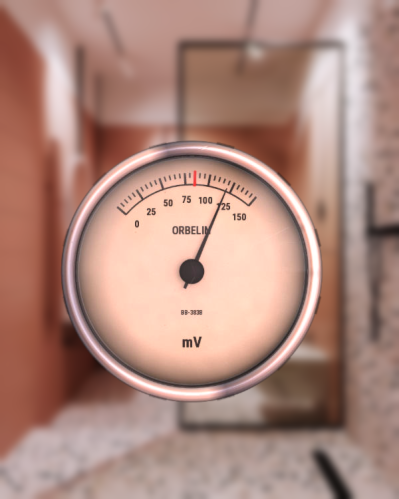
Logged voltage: 120
